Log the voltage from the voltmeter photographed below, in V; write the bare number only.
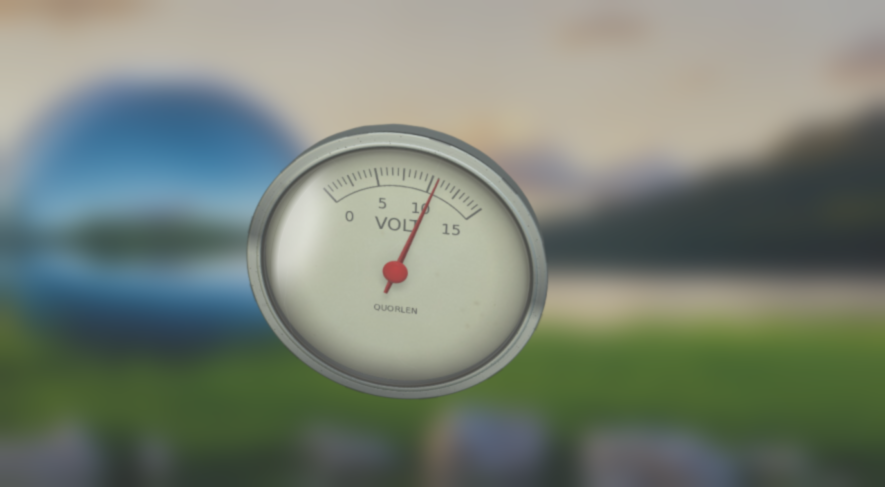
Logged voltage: 10.5
